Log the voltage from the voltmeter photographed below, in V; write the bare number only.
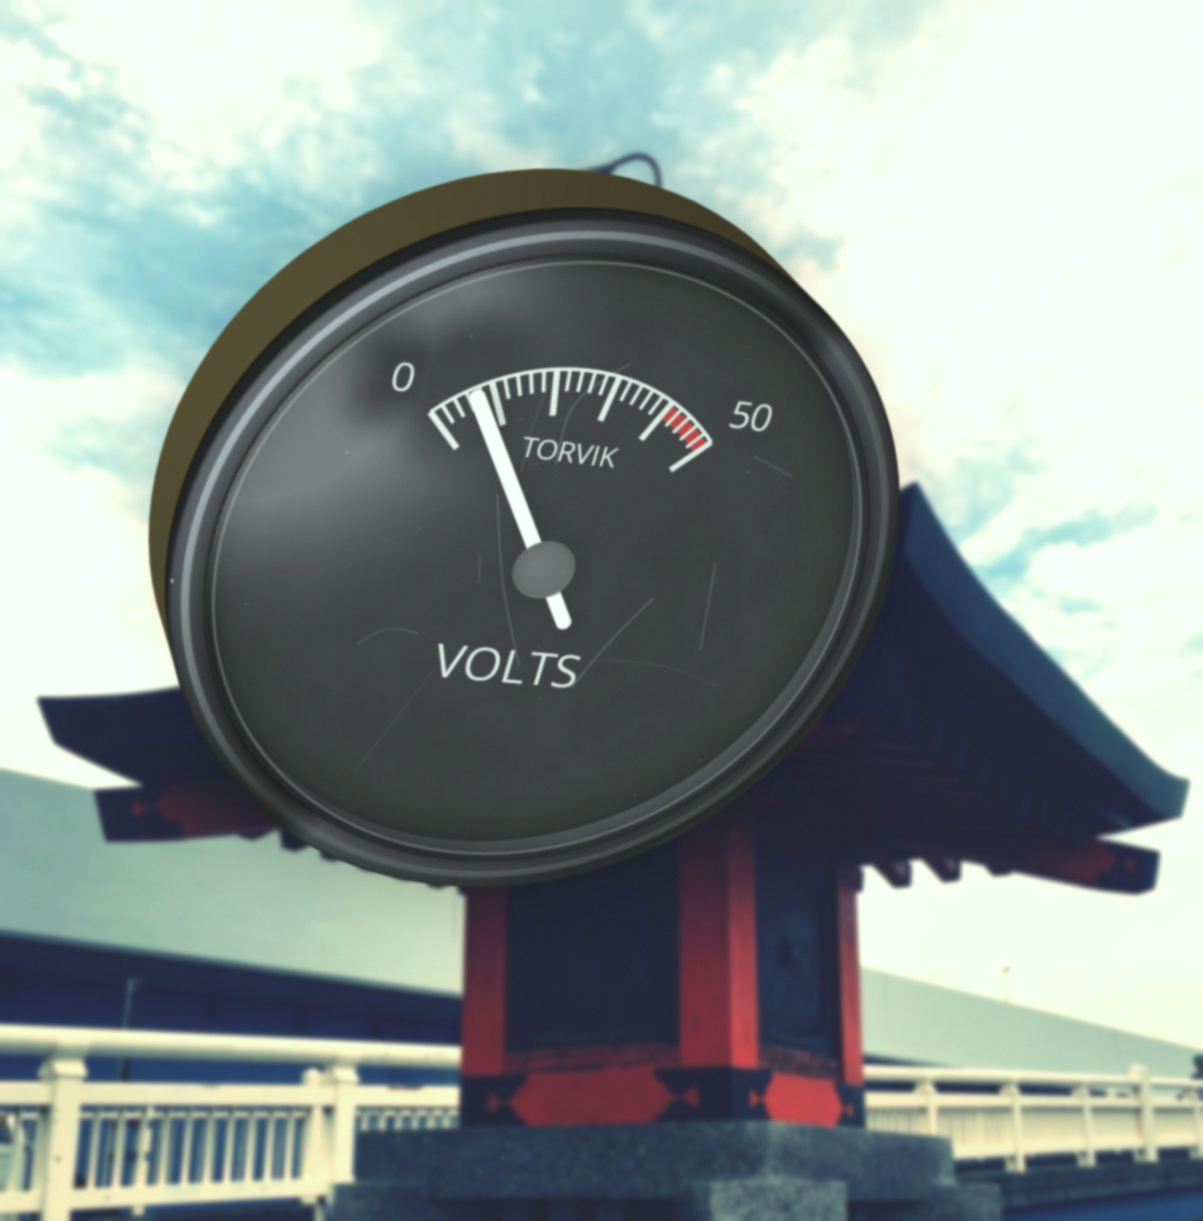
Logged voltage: 7
